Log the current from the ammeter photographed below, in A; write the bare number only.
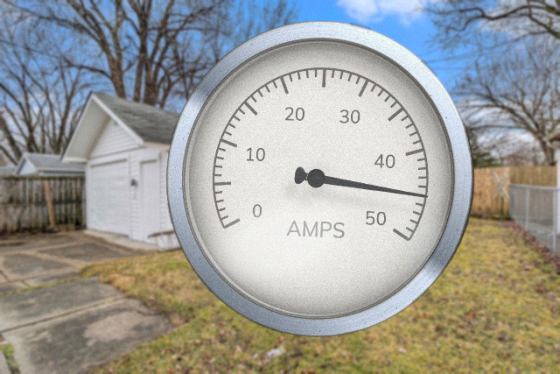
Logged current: 45
